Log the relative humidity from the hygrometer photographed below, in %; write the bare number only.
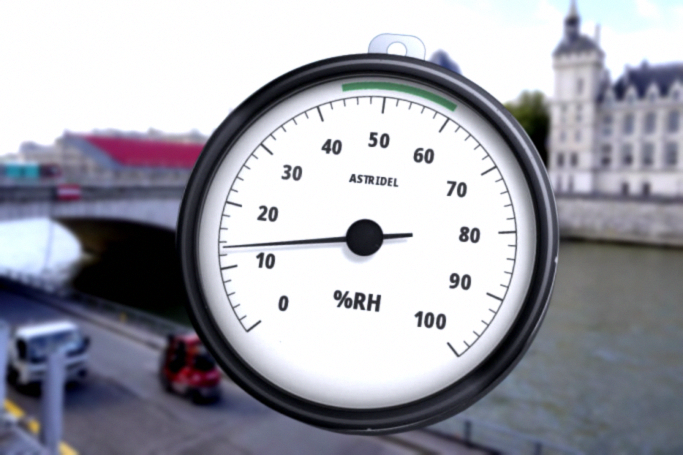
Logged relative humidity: 13
